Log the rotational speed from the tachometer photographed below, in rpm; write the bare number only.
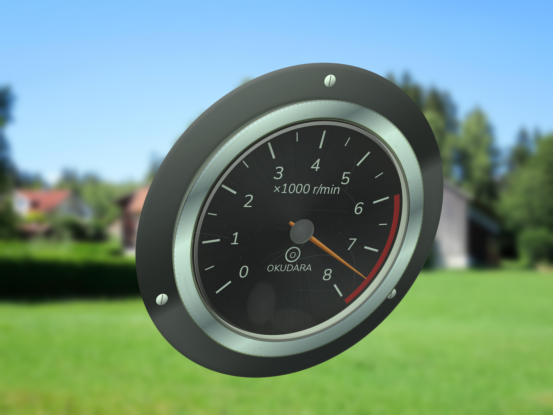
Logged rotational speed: 7500
